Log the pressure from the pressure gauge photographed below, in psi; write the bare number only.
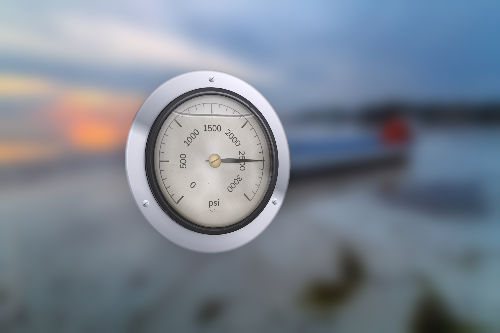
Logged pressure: 2500
